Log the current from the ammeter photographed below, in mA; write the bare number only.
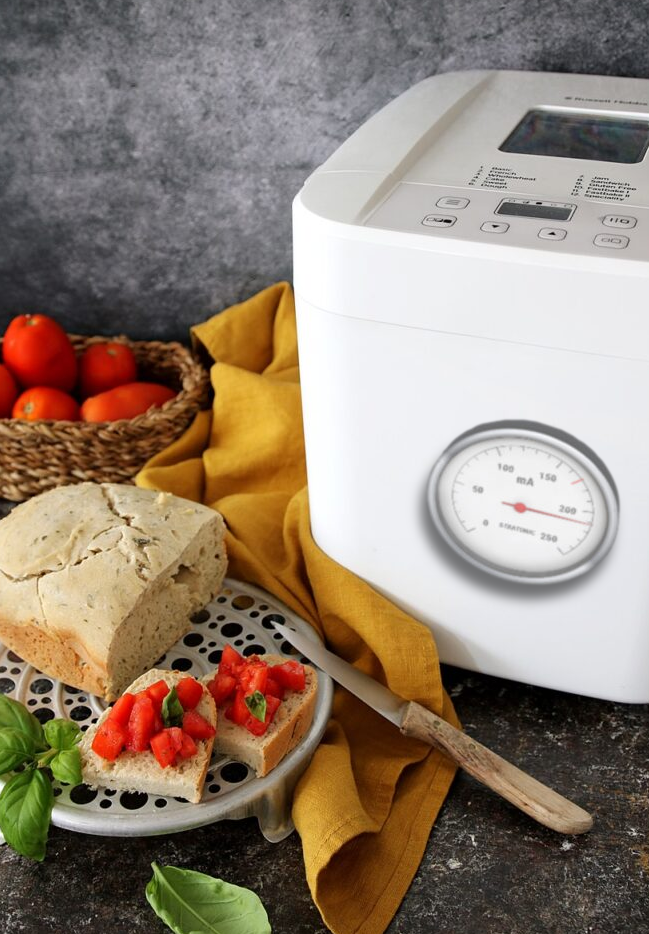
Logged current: 210
